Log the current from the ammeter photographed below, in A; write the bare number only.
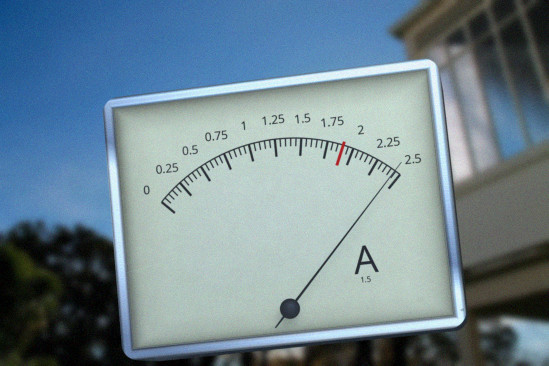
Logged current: 2.45
